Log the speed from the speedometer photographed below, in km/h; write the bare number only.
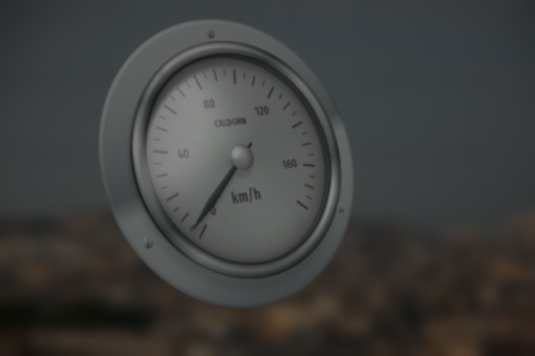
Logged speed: 5
